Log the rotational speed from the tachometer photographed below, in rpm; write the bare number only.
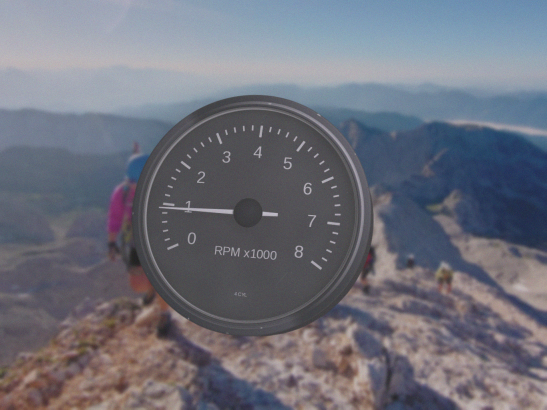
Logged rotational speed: 900
